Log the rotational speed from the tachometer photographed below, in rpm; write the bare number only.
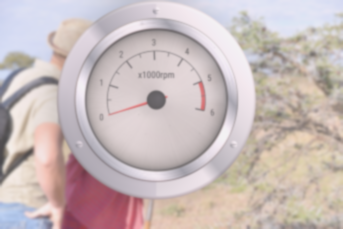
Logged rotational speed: 0
